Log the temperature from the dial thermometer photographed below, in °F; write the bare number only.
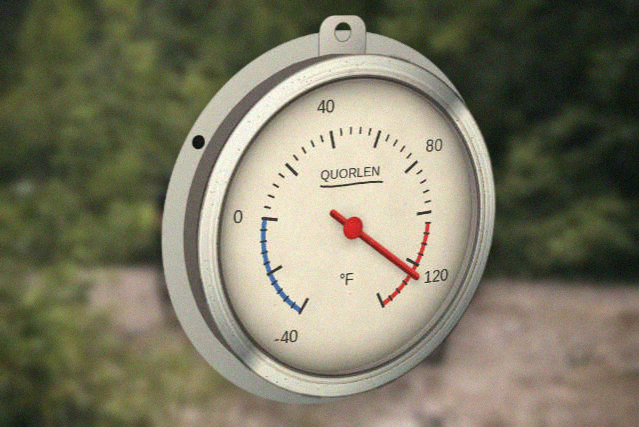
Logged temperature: 124
